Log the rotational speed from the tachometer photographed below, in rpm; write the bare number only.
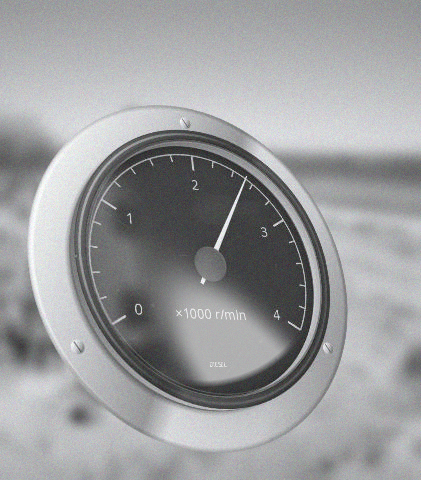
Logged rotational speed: 2500
